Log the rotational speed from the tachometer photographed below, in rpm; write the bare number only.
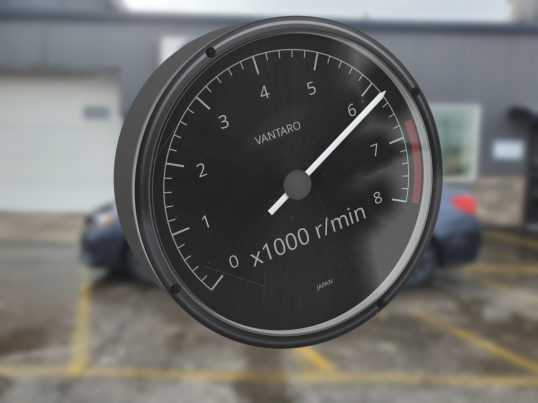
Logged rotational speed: 6200
